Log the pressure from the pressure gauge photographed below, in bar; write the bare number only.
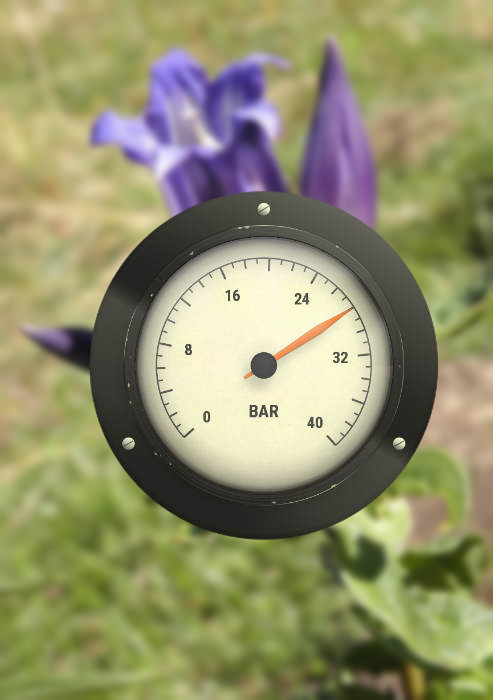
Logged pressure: 28
